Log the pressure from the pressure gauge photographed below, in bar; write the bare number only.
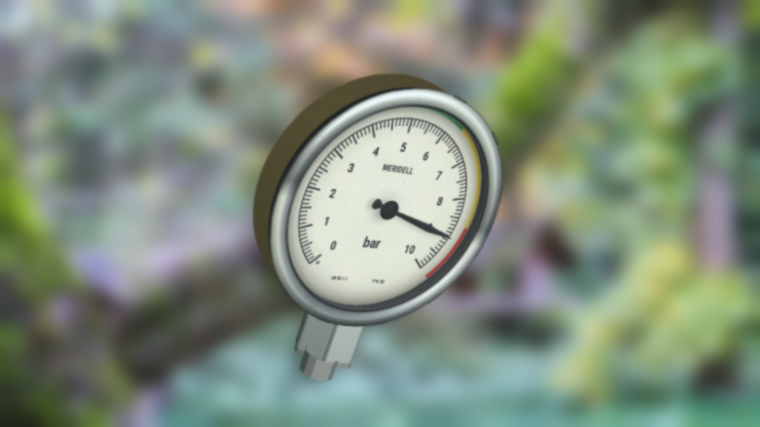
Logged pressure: 9
